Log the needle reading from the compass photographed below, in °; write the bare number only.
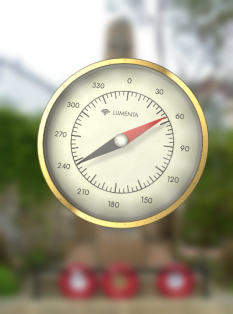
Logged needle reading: 55
